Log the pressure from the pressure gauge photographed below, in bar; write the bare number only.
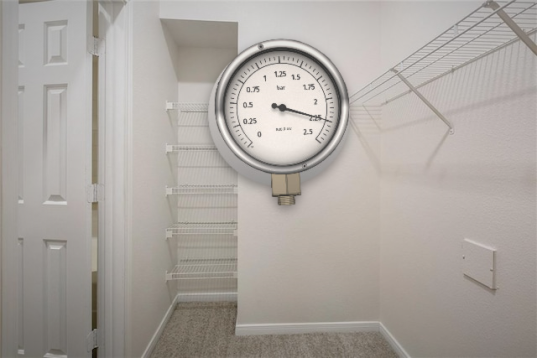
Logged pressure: 2.25
